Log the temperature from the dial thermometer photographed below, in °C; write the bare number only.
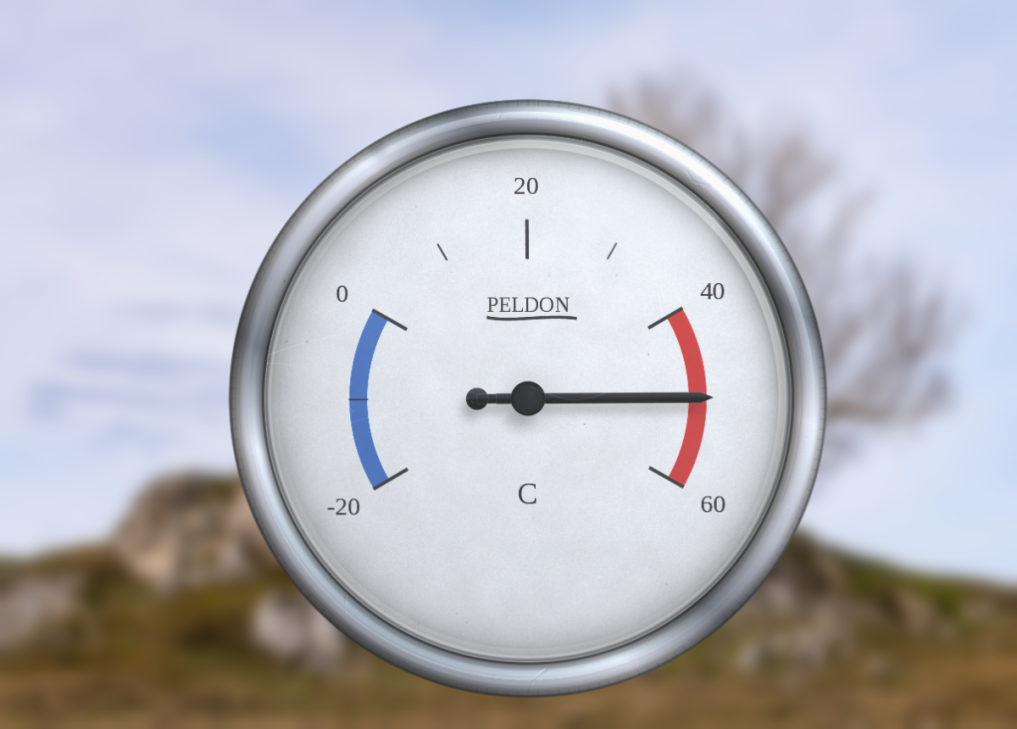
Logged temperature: 50
